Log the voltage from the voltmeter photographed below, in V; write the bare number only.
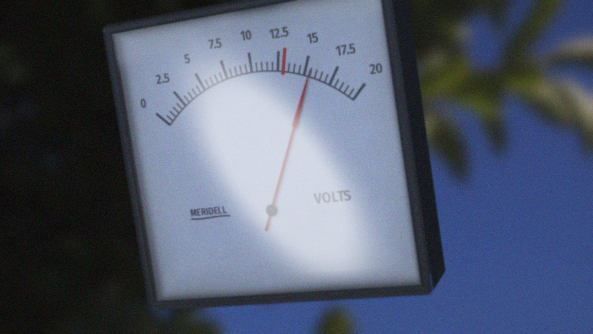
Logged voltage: 15.5
